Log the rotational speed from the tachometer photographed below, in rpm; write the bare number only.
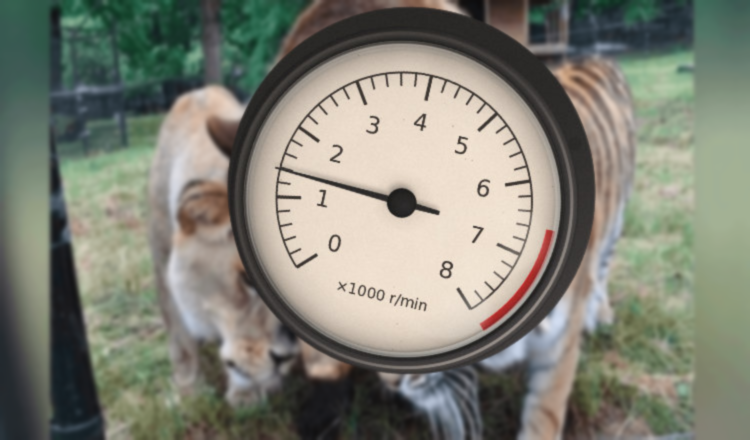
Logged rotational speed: 1400
